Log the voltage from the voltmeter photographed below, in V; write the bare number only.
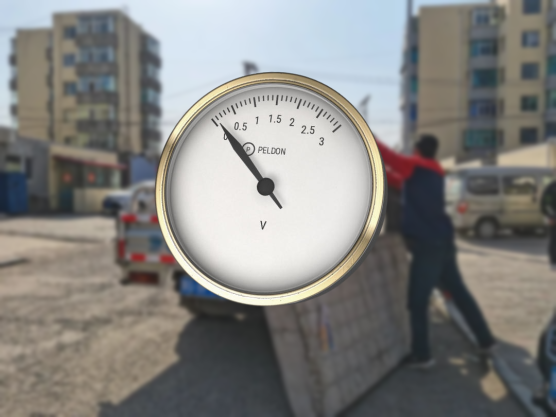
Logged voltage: 0.1
